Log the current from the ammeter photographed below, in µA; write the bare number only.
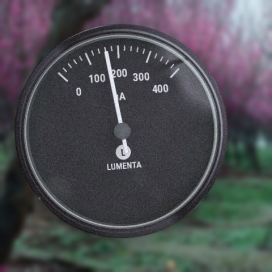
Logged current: 160
